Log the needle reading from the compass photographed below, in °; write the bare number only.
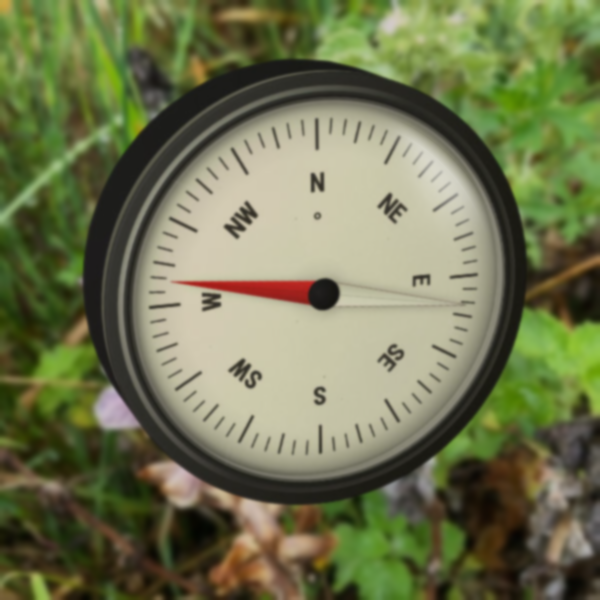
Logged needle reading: 280
